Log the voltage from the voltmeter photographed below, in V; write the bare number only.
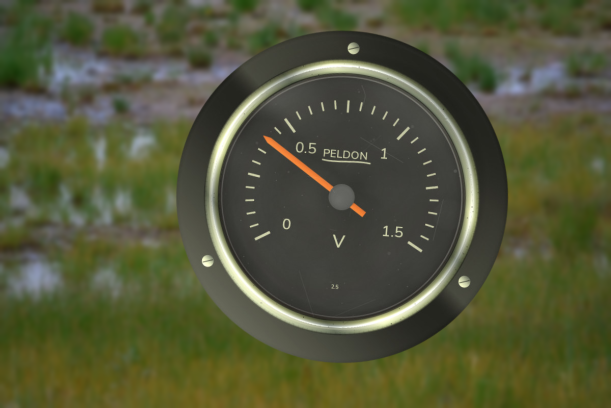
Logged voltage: 0.4
